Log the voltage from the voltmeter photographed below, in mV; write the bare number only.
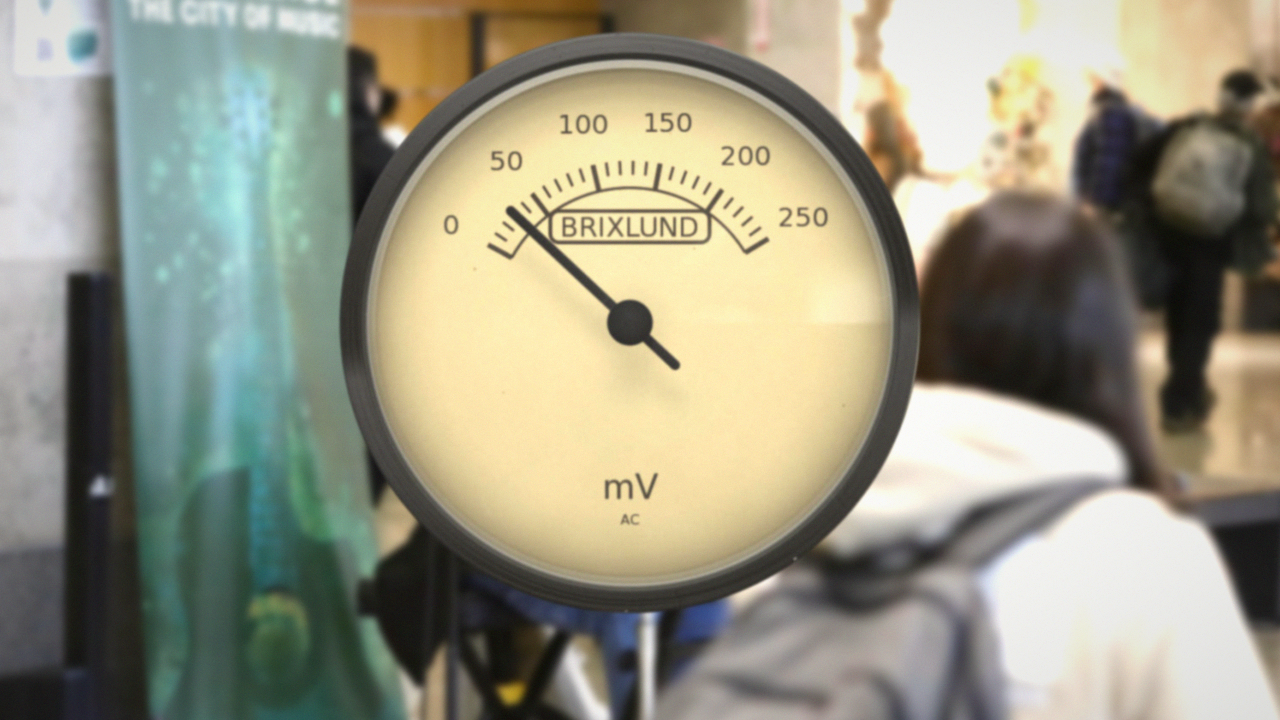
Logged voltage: 30
